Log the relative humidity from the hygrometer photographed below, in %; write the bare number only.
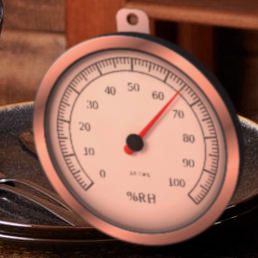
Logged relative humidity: 65
